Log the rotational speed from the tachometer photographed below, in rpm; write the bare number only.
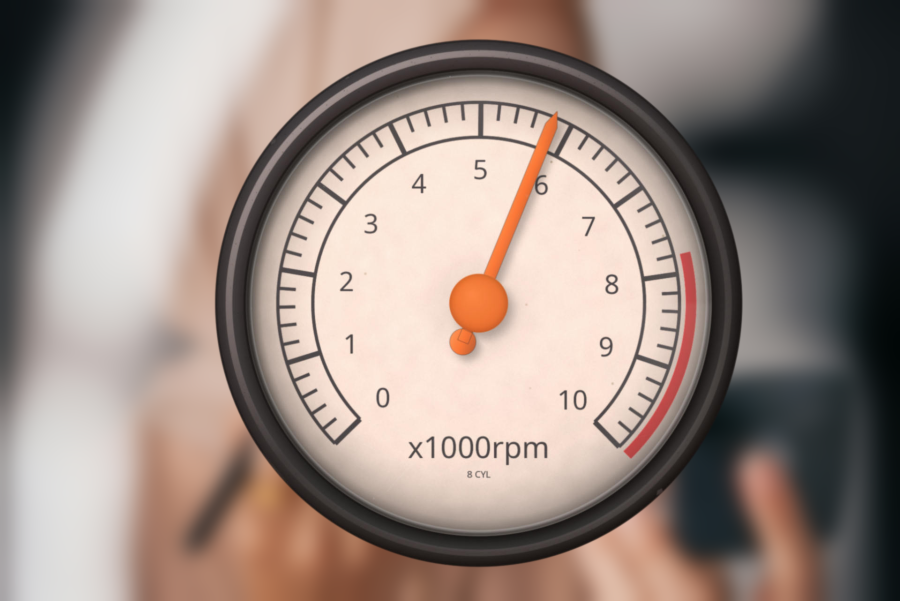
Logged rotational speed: 5800
